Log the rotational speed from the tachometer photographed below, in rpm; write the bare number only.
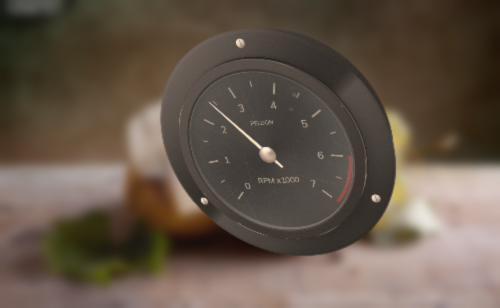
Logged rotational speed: 2500
